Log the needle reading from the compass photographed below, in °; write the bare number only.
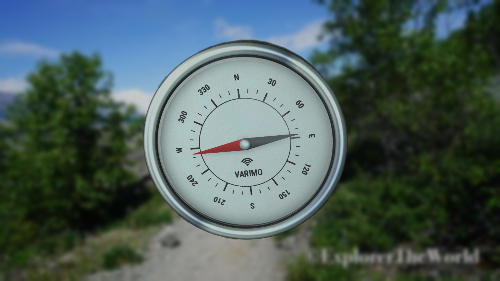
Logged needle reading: 265
